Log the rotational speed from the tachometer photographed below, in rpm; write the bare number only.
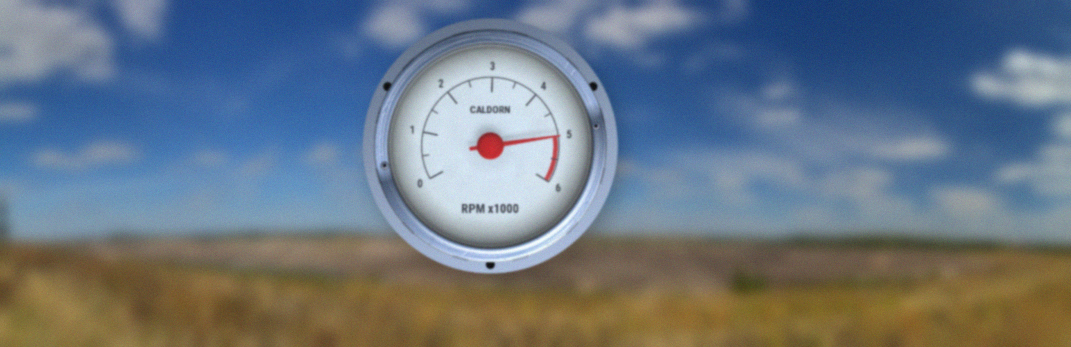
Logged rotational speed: 5000
